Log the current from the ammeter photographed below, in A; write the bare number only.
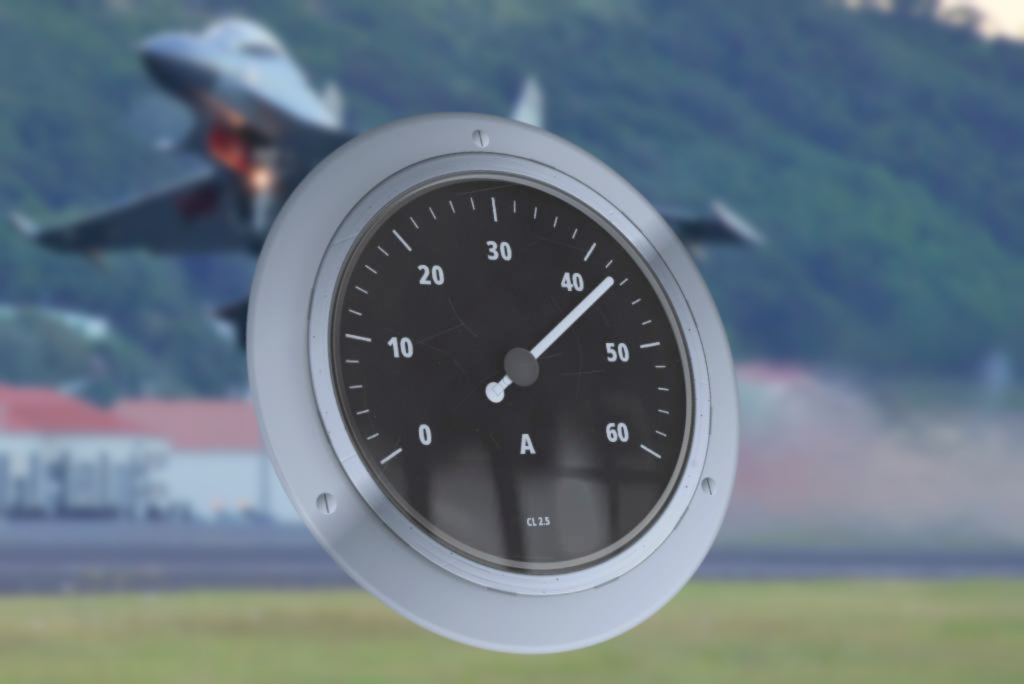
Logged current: 43
